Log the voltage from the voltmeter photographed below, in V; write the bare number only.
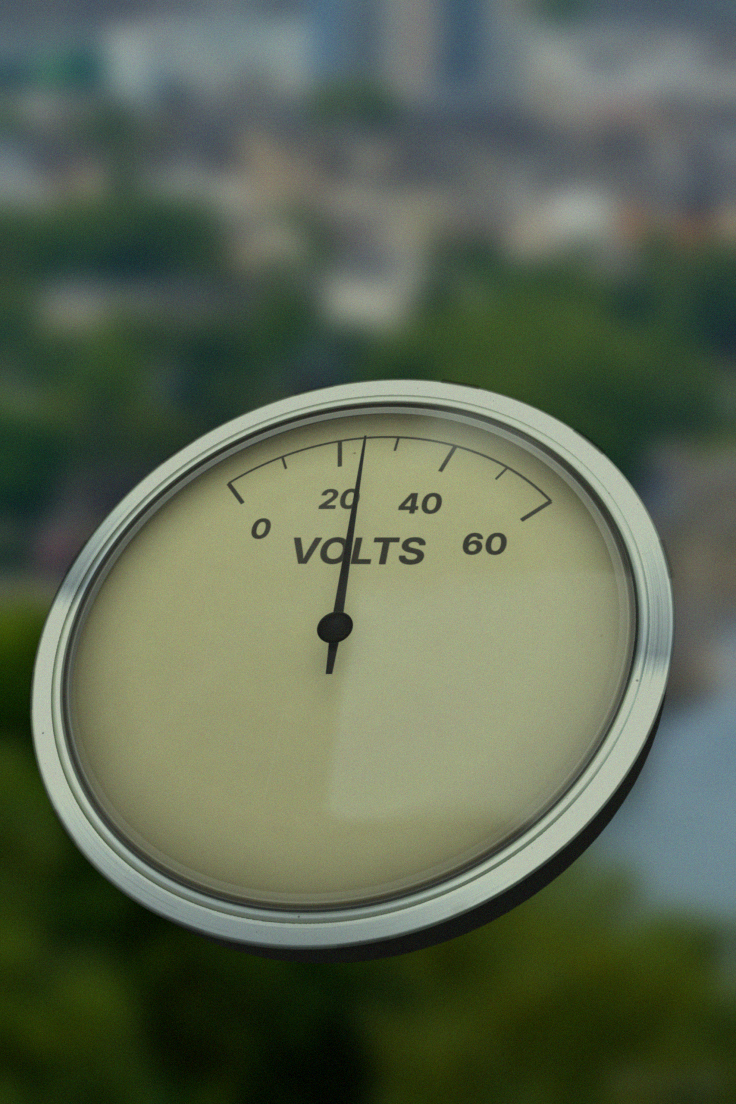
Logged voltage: 25
